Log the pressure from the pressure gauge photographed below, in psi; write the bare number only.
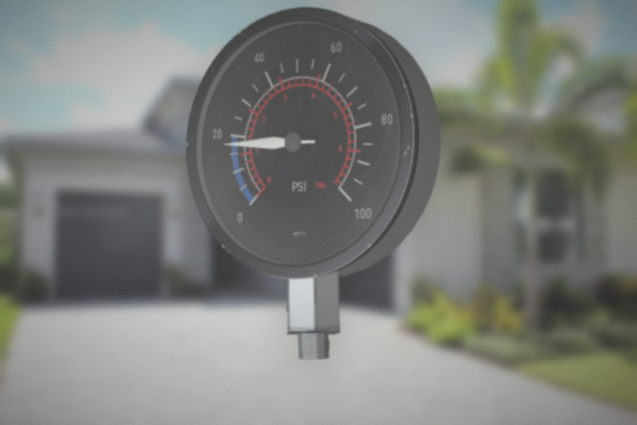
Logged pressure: 17.5
